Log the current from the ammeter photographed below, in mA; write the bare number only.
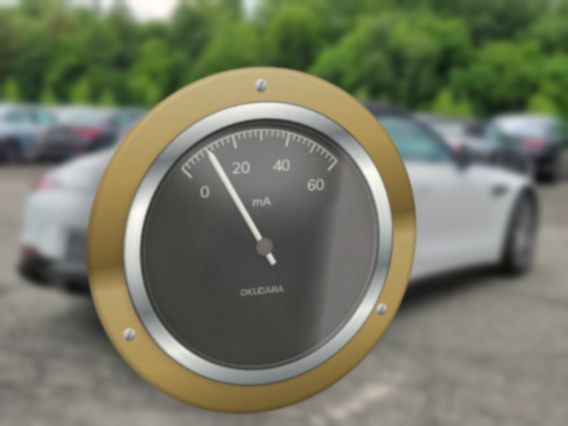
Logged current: 10
